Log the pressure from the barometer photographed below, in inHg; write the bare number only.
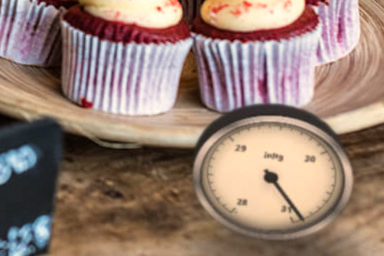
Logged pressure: 30.9
